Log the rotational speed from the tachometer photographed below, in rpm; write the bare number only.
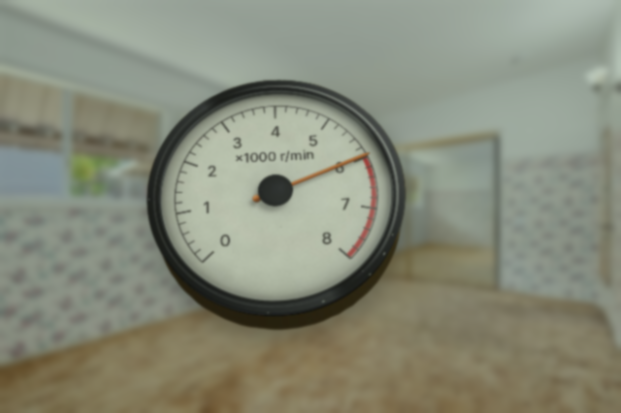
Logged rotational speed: 6000
